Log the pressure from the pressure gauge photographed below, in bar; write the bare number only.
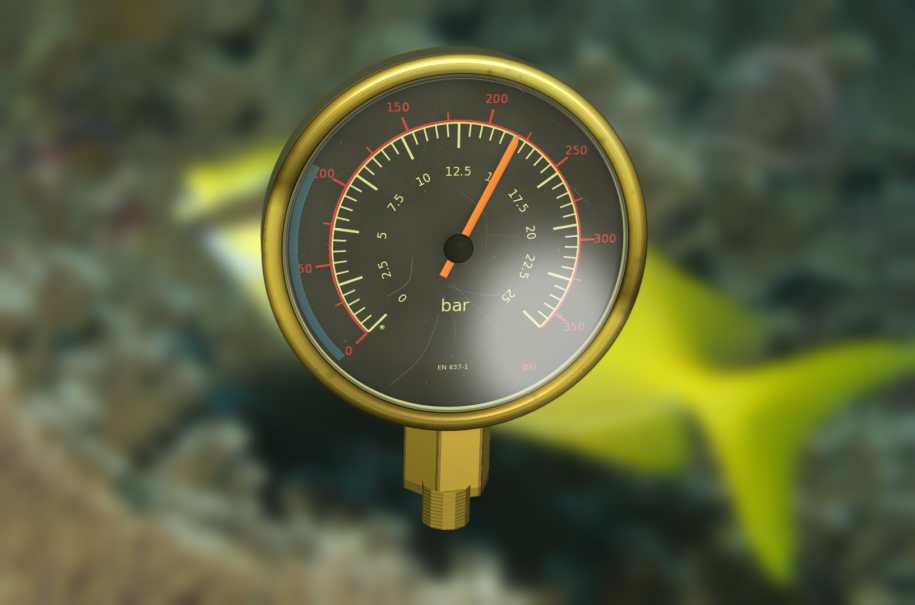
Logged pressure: 15
